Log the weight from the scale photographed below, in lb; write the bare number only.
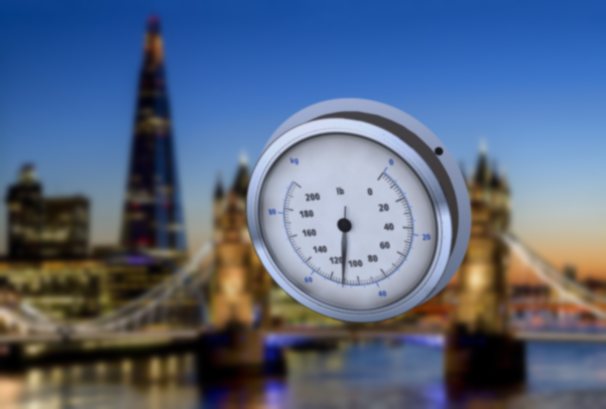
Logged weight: 110
